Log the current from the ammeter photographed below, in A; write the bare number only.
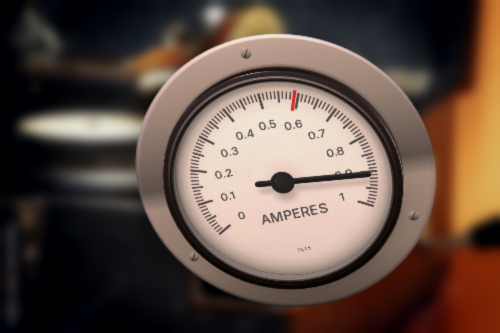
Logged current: 0.9
